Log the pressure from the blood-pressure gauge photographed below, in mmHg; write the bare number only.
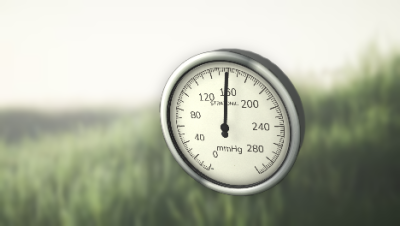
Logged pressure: 160
